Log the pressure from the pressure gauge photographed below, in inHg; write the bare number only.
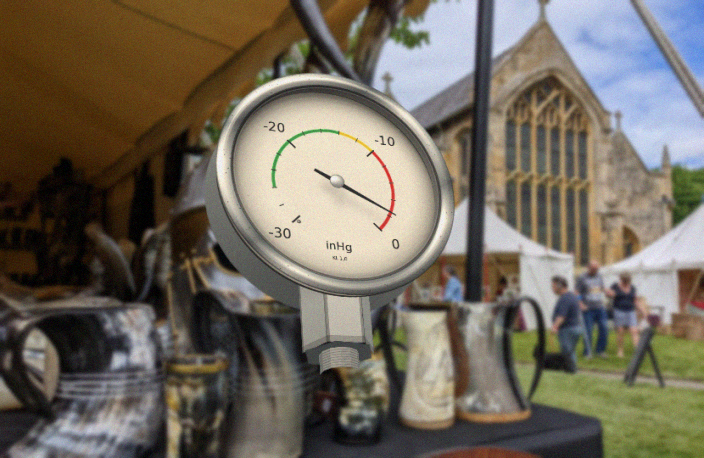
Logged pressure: -2
